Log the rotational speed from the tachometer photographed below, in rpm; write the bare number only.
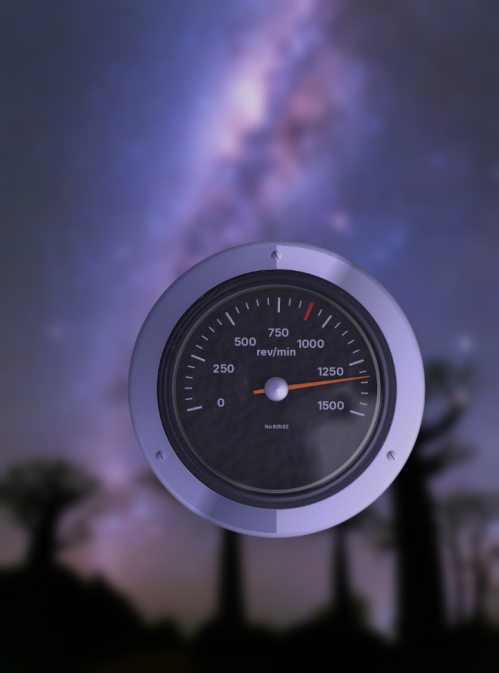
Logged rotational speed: 1325
